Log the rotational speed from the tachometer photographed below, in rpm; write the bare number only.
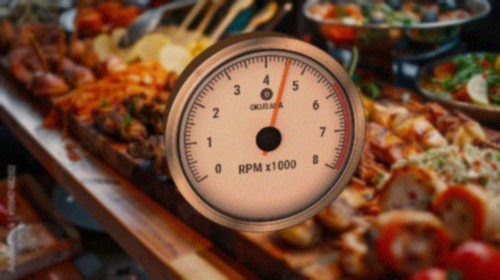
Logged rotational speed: 4500
